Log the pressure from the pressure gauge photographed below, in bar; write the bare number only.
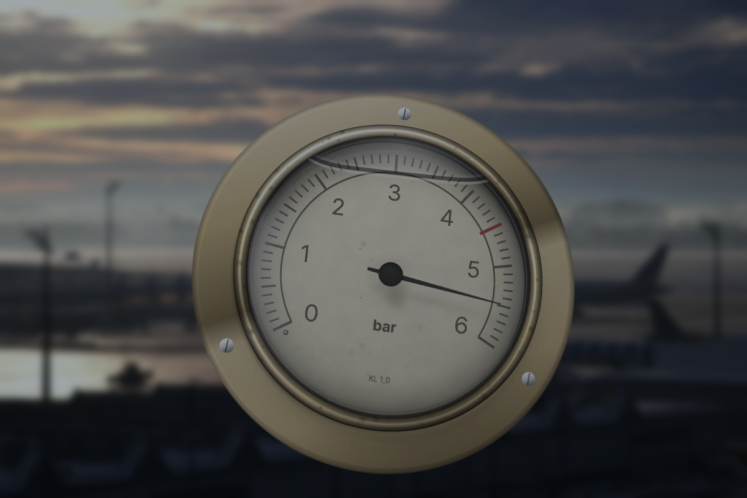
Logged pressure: 5.5
